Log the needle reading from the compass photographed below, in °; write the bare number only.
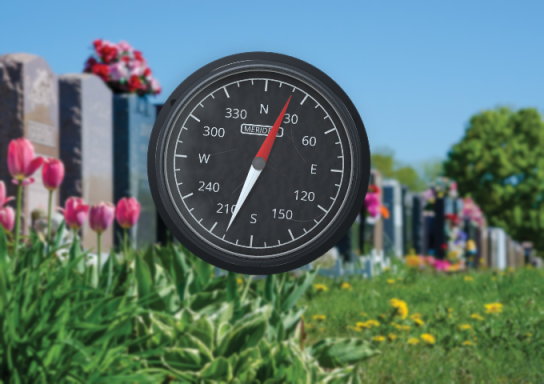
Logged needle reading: 20
